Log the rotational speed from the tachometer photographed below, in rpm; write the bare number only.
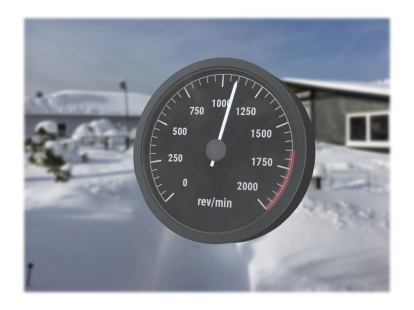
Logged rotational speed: 1100
